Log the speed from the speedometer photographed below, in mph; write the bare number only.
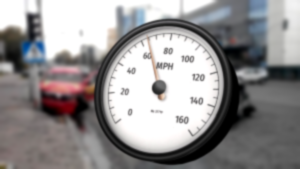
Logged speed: 65
